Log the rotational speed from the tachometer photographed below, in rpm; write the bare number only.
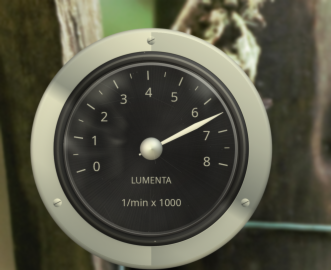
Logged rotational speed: 6500
